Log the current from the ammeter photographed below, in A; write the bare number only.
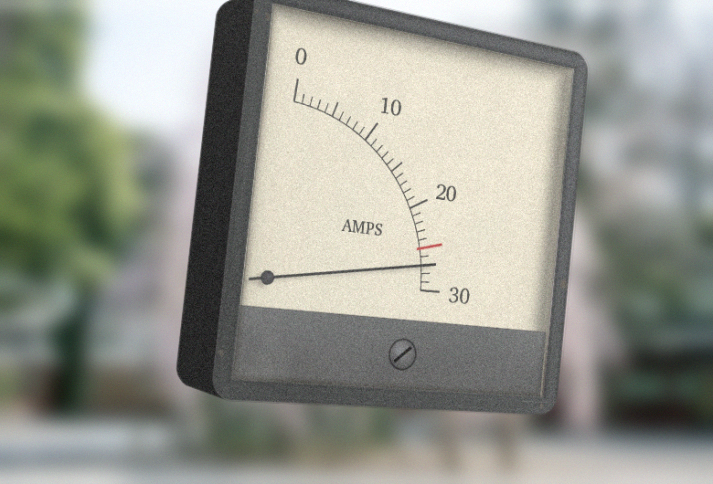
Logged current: 27
